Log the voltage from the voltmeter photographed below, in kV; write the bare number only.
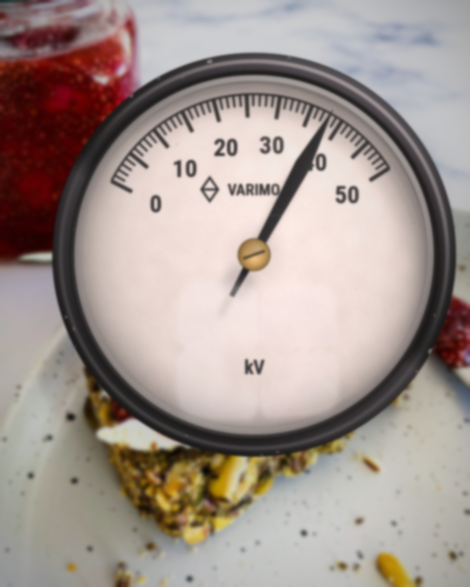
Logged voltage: 38
